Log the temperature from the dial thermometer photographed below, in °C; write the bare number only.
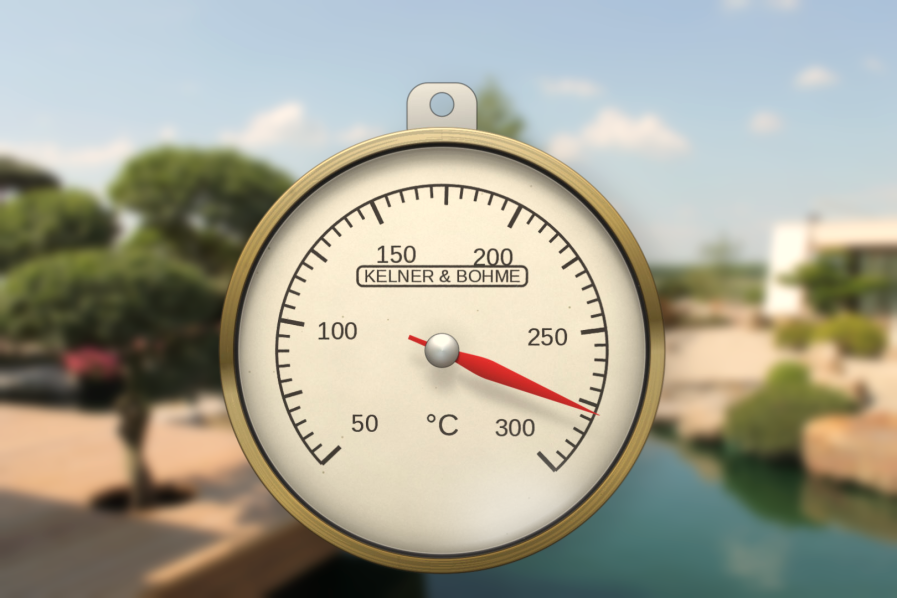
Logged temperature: 277.5
